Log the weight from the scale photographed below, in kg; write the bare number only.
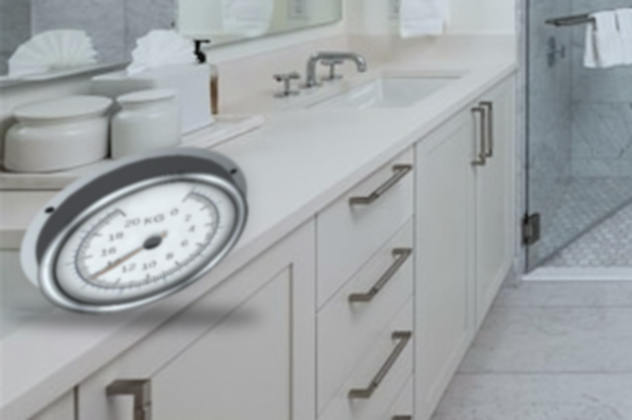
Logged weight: 14
